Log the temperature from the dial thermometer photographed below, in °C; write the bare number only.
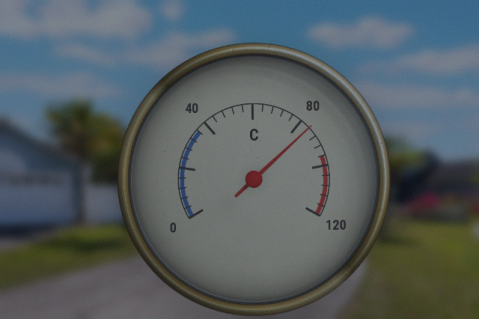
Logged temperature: 84
